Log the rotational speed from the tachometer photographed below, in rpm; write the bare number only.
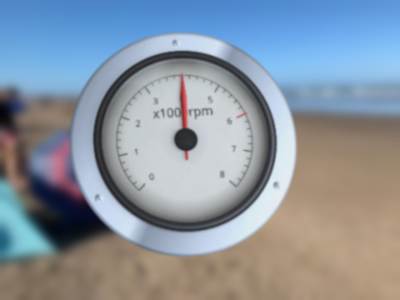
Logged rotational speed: 4000
